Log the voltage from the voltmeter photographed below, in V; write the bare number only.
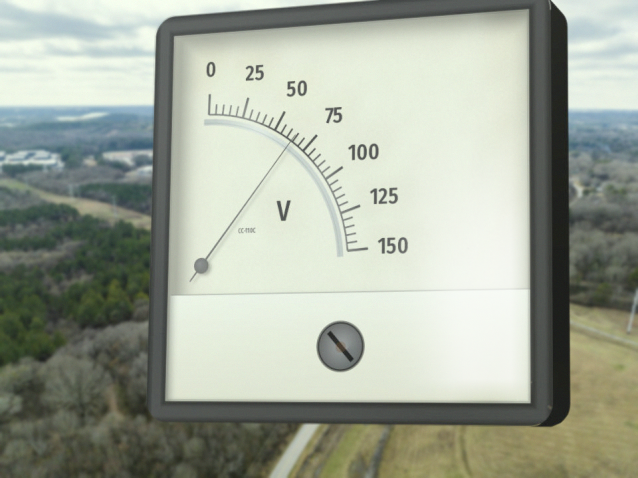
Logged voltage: 65
